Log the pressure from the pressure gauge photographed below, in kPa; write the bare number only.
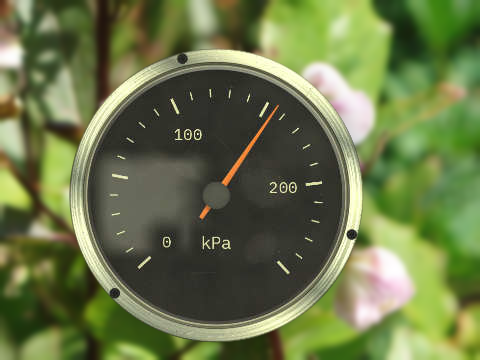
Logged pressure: 155
